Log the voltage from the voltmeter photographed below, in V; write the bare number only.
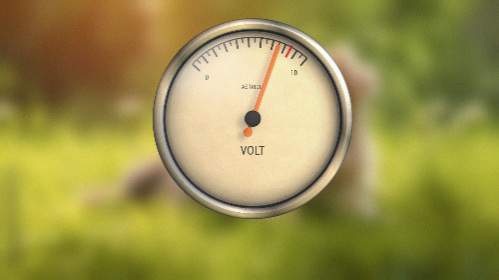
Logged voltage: 7.5
